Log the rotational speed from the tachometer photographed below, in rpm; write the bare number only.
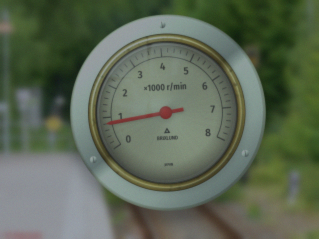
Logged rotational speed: 800
